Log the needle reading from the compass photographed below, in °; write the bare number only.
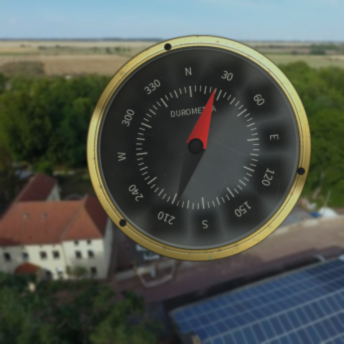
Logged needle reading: 25
